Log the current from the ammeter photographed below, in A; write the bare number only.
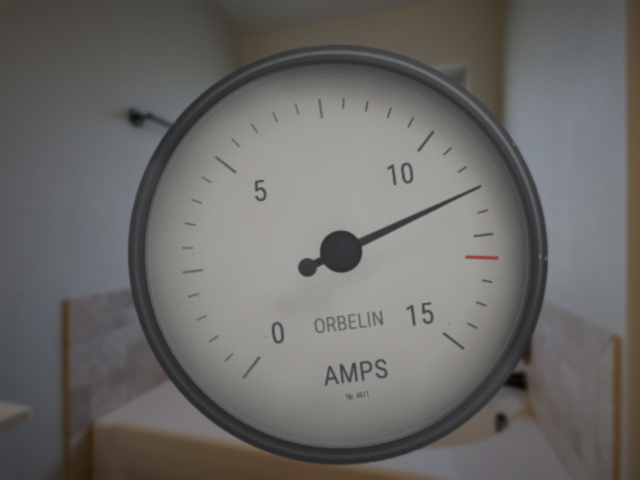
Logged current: 11.5
